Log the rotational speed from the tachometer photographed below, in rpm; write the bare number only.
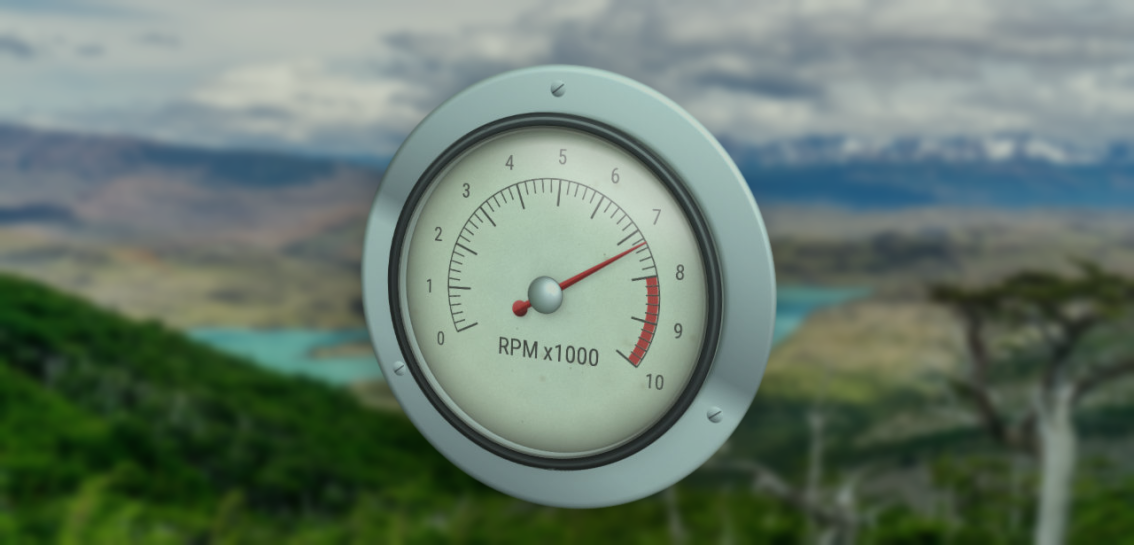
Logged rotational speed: 7300
